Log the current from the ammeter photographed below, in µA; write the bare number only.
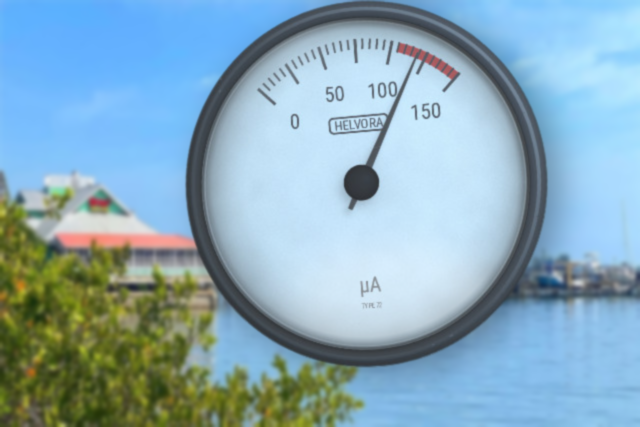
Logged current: 120
